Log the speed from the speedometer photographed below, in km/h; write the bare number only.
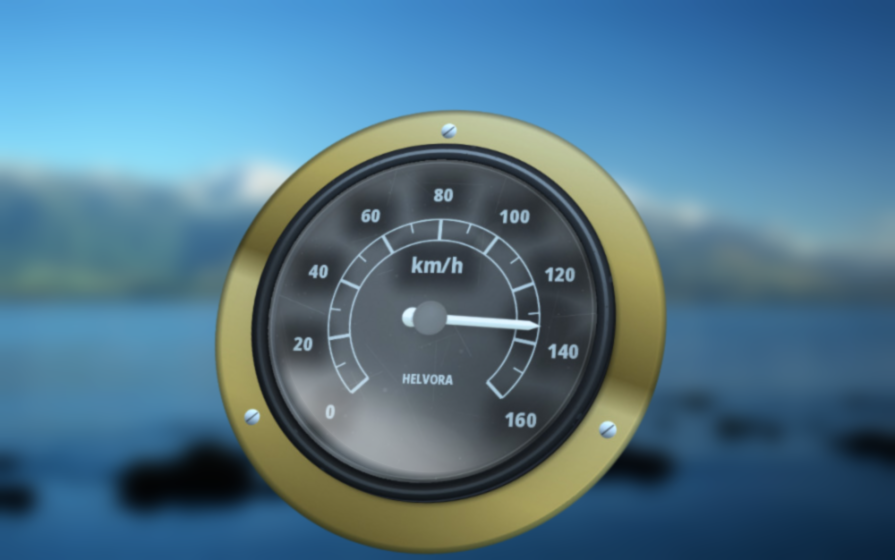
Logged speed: 135
